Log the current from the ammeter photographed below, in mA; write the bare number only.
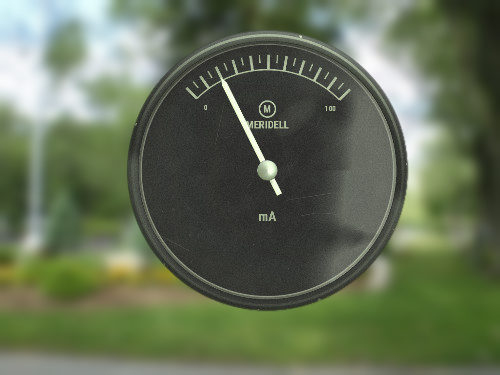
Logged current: 20
